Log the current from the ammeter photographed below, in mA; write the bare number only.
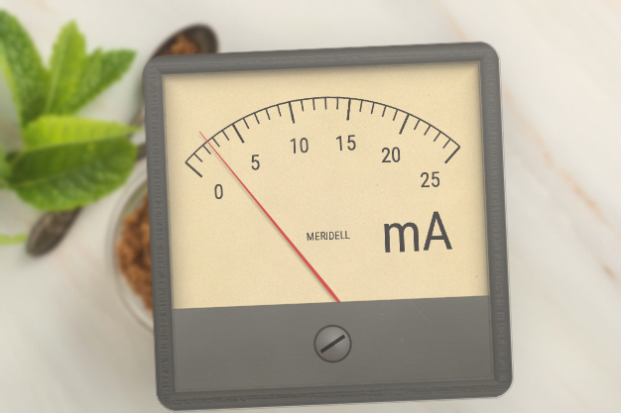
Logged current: 2.5
